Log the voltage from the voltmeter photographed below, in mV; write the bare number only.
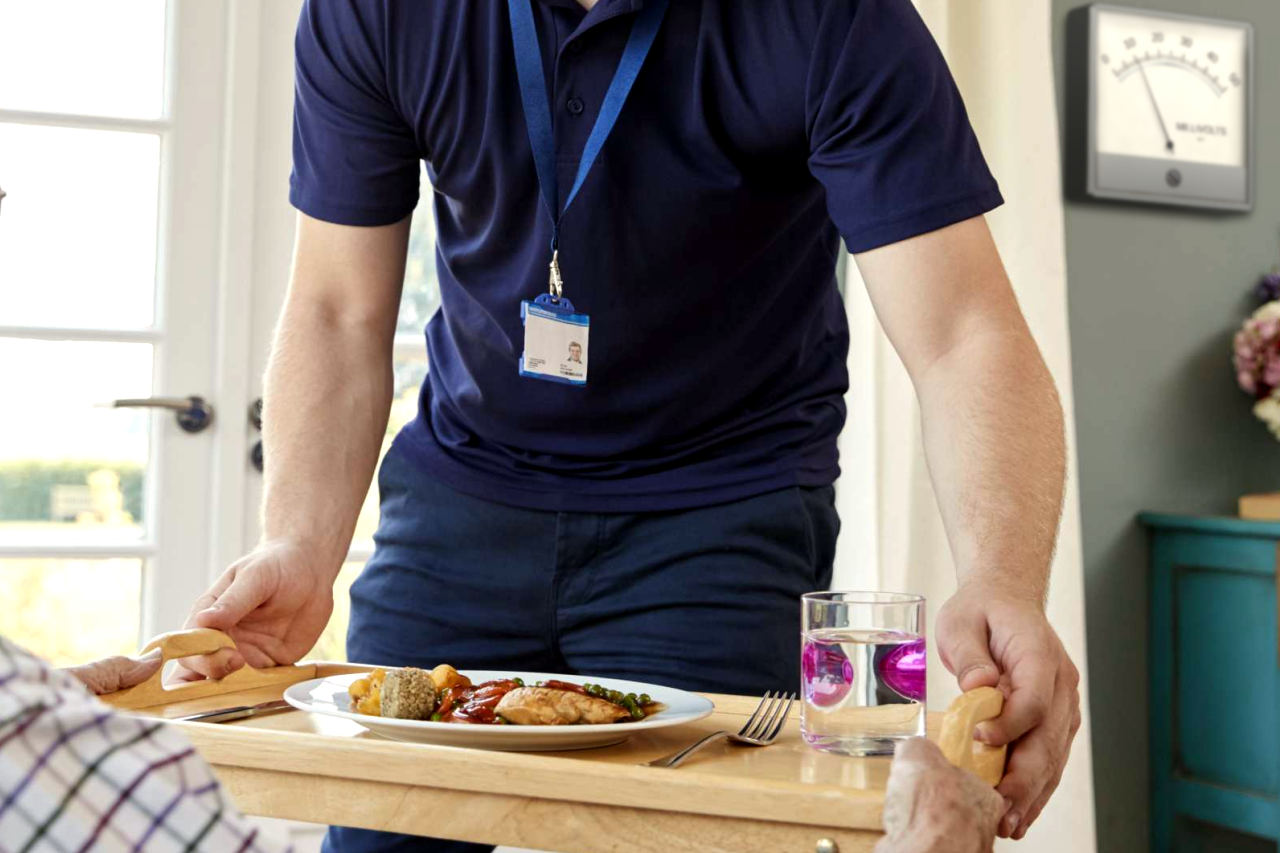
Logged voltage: 10
